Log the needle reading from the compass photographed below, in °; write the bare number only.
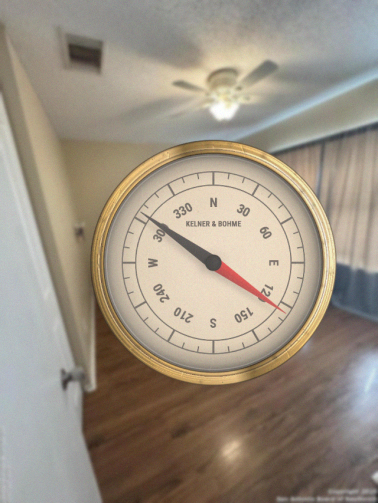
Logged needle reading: 125
